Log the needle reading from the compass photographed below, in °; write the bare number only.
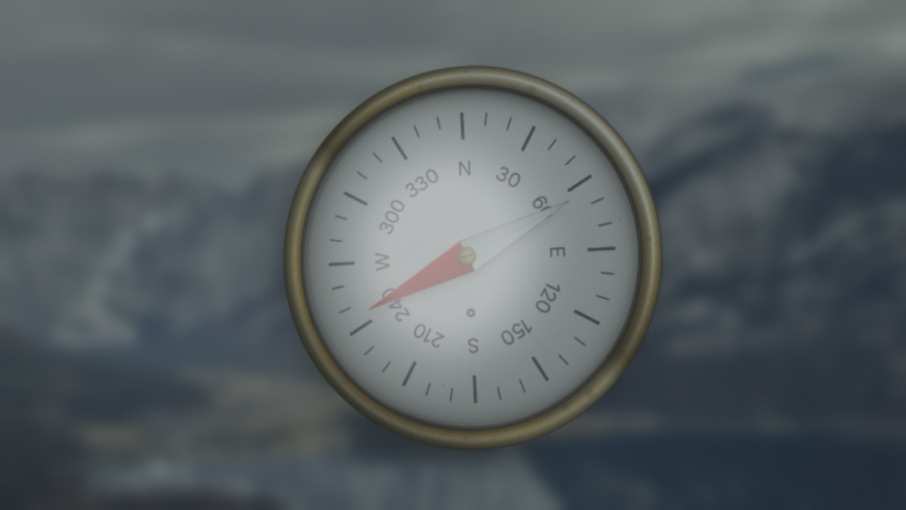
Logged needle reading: 245
